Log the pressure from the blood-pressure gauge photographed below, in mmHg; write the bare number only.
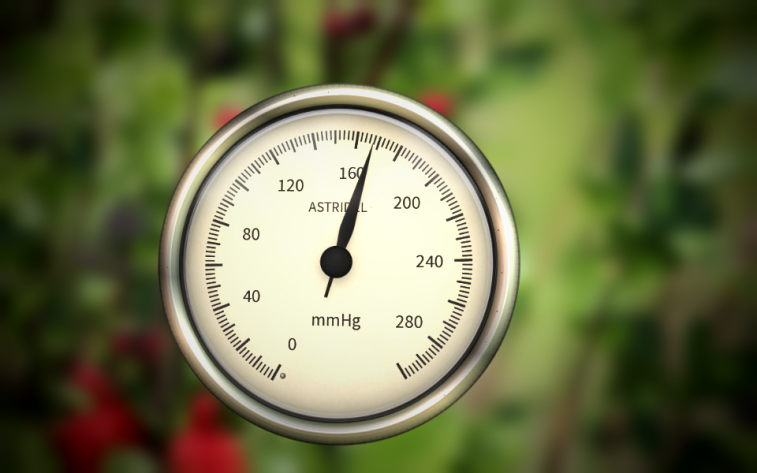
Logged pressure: 168
